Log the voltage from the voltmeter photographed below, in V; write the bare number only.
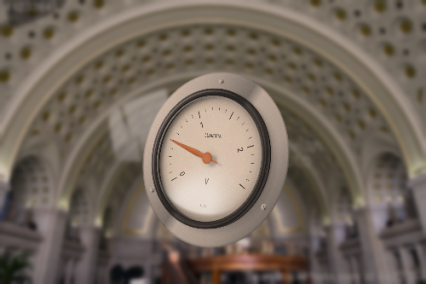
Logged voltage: 0.5
